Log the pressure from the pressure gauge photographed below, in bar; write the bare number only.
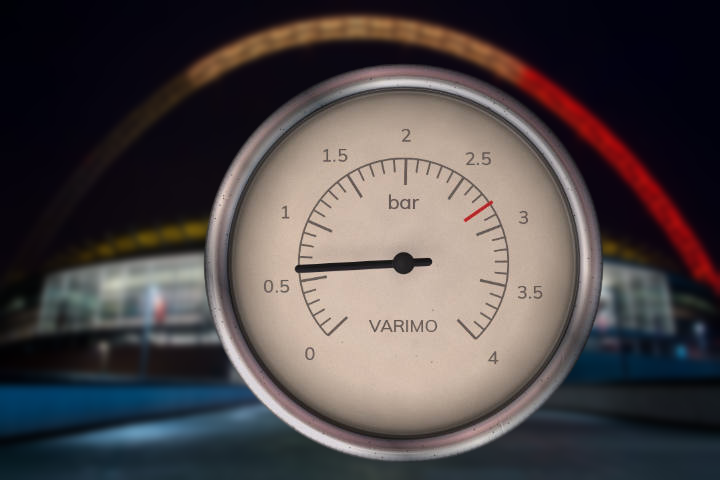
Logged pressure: 0.6
